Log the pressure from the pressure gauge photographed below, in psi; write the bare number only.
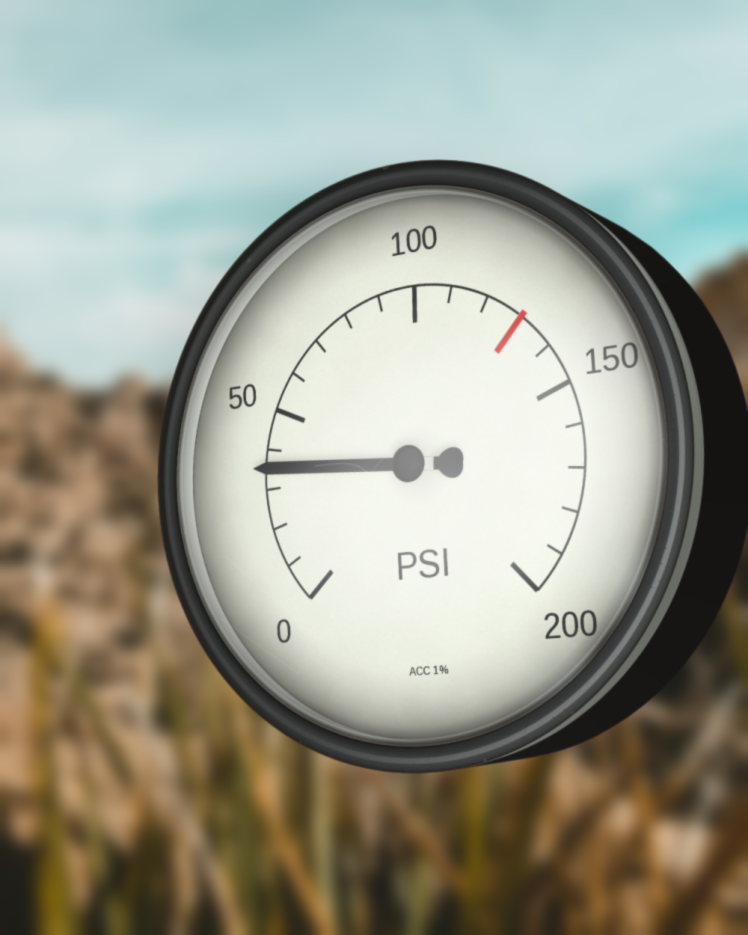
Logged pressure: 35
